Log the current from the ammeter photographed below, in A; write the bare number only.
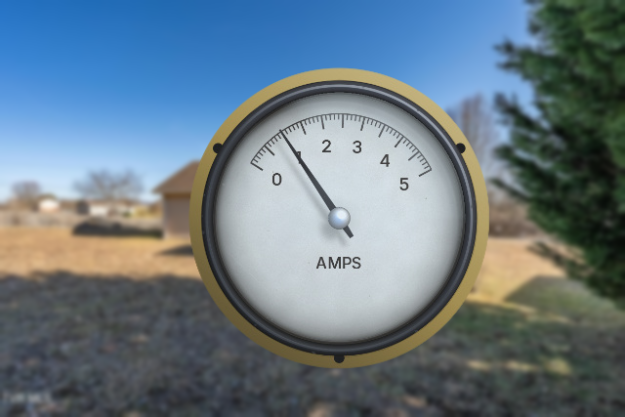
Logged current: 1
